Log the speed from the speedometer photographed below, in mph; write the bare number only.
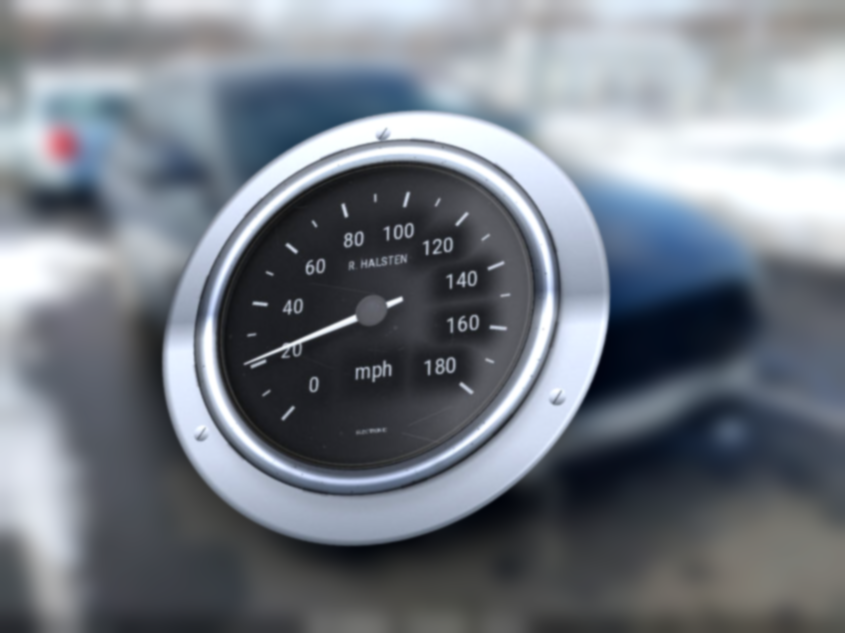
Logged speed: 20
